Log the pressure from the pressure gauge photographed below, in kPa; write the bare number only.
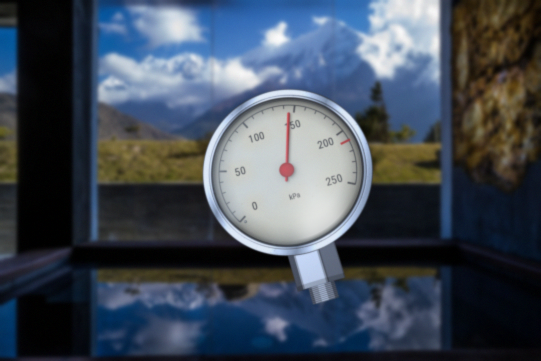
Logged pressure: 145
